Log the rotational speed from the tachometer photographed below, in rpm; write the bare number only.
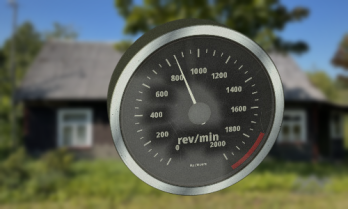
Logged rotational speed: 850
